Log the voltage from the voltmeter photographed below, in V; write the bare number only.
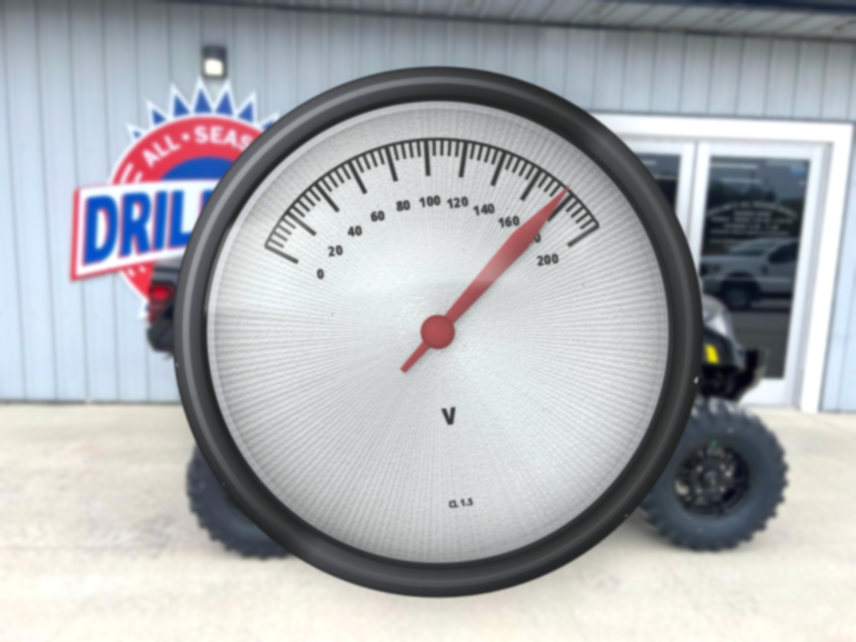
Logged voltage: 176
